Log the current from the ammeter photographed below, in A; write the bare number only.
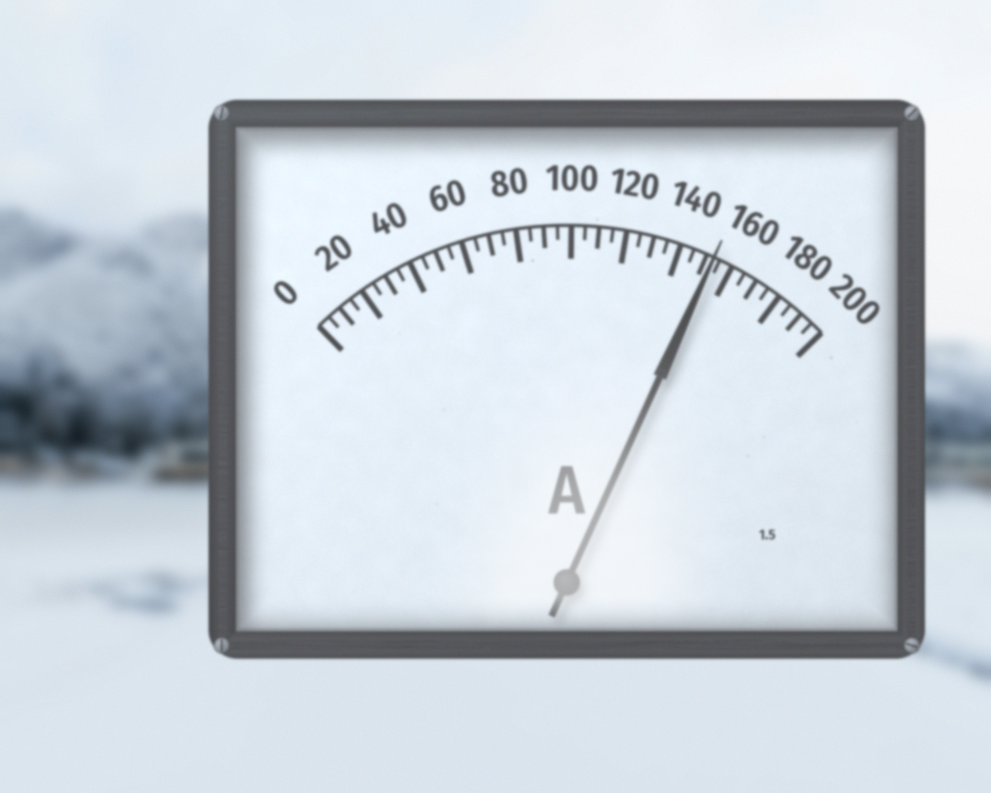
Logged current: 152.5
